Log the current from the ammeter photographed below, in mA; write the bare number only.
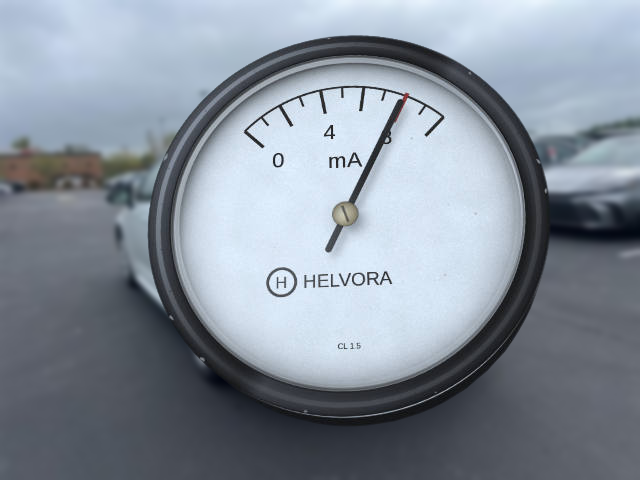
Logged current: 8
